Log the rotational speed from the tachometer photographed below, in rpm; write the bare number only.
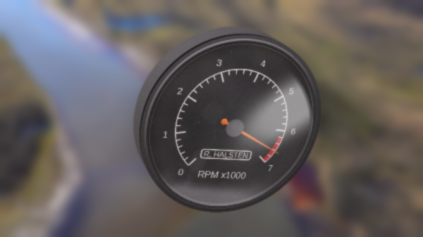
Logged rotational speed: 6600
